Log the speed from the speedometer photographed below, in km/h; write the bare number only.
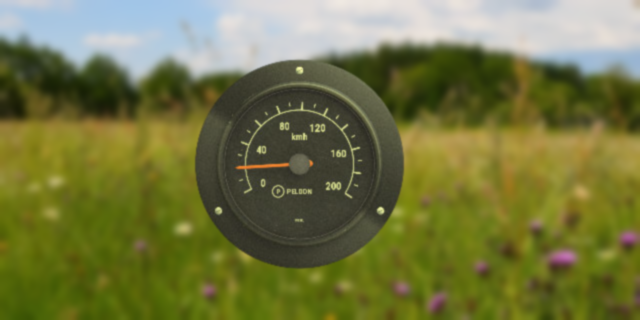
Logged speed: 20
